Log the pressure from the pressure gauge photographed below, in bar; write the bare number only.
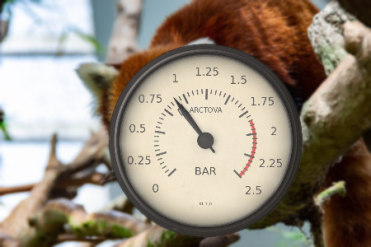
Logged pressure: 0.9
